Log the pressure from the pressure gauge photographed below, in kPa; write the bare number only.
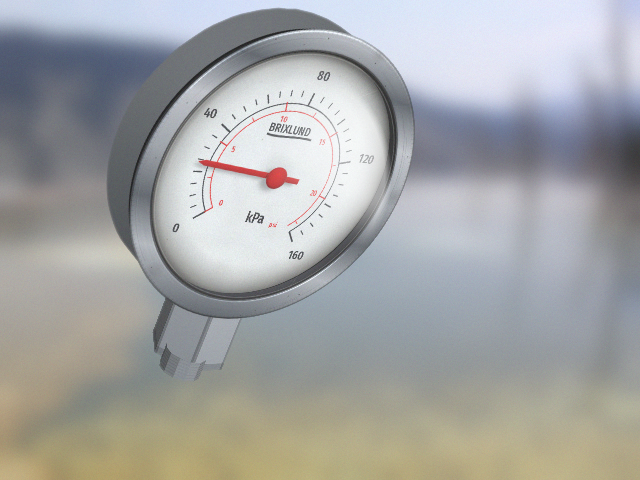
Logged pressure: 25
